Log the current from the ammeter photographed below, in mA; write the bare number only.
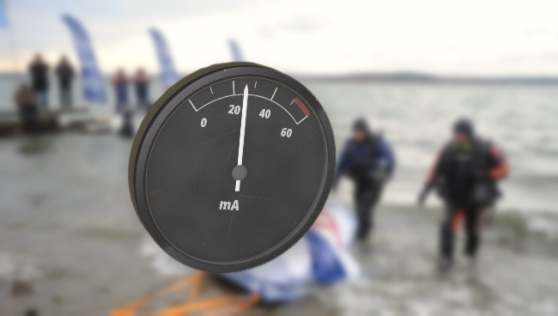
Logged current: 25
